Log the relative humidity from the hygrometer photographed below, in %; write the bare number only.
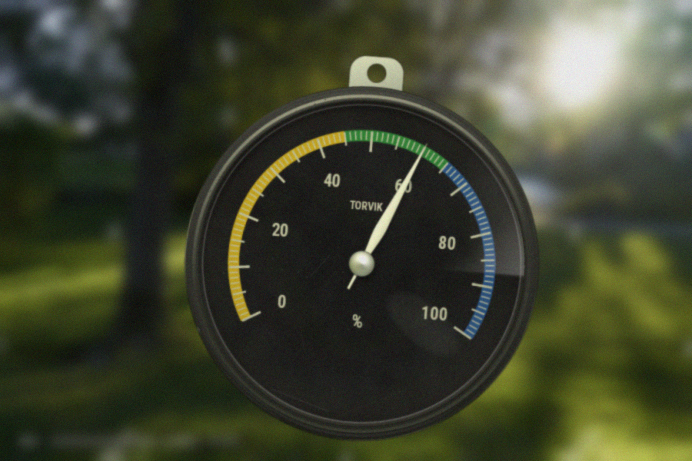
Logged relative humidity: 60
